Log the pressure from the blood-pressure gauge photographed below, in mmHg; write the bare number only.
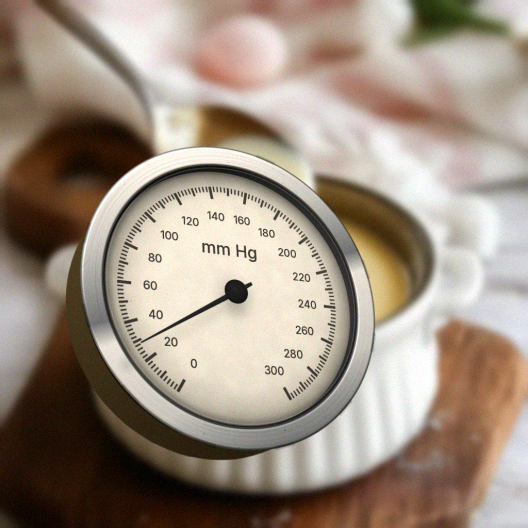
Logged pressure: 28
